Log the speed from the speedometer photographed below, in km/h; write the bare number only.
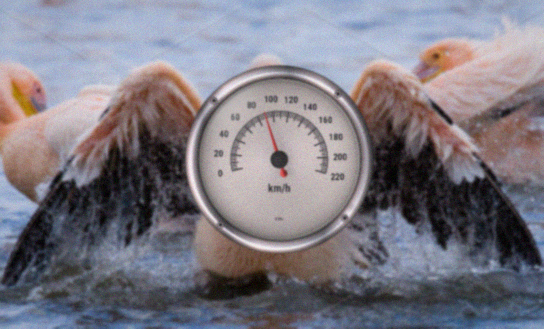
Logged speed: 90
